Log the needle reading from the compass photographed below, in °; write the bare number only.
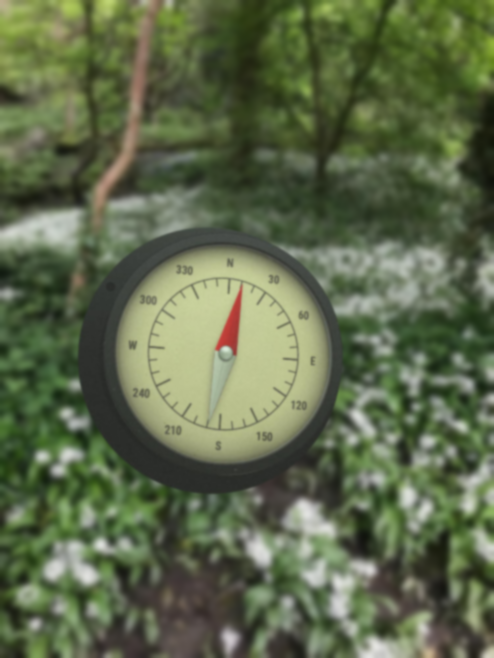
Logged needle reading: 10
